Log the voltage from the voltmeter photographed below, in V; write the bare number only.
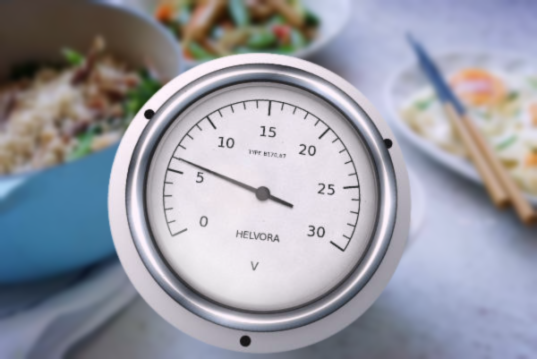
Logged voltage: 6
